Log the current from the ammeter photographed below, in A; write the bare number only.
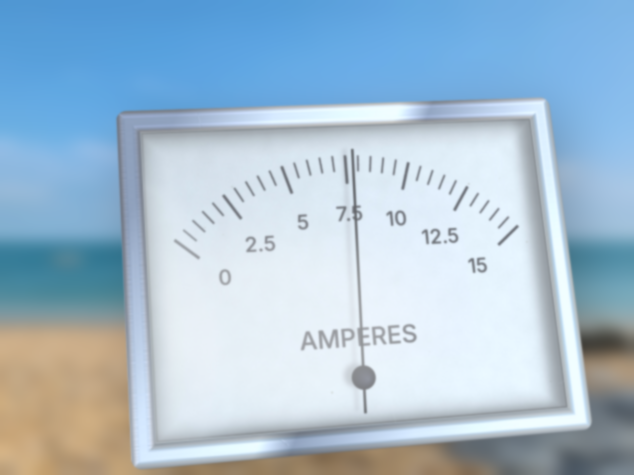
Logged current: 7.75
